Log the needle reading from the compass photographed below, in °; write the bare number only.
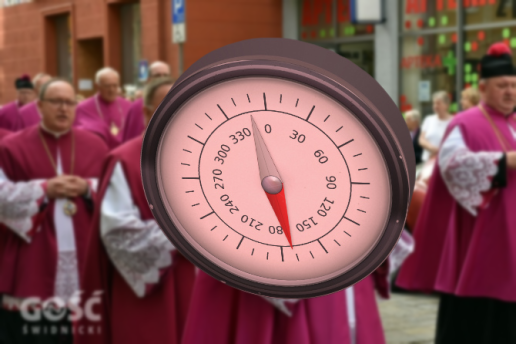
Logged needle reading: 170
